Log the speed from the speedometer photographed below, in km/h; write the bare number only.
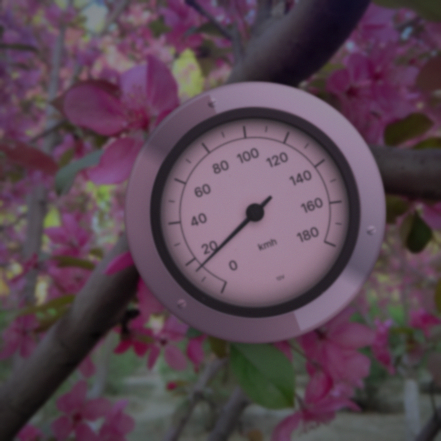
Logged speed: 15
